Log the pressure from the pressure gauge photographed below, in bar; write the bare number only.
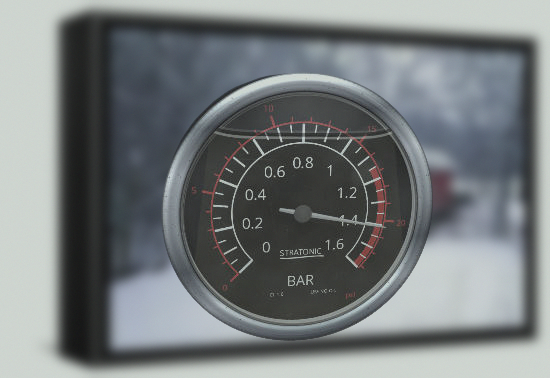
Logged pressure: 1.4
